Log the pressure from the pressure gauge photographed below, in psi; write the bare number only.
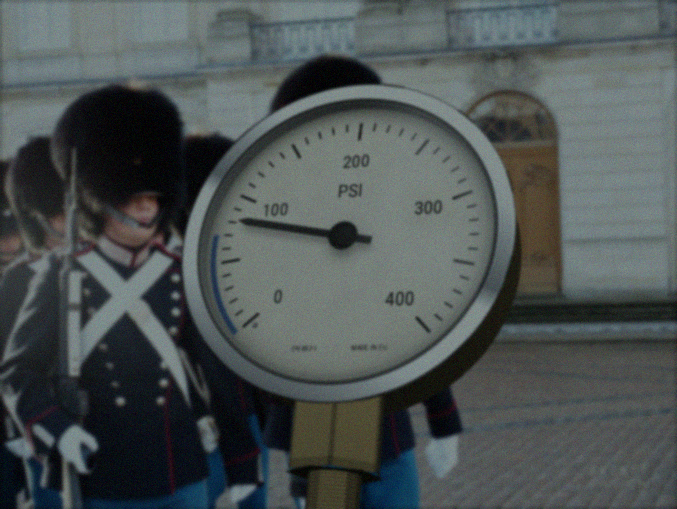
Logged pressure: 80
